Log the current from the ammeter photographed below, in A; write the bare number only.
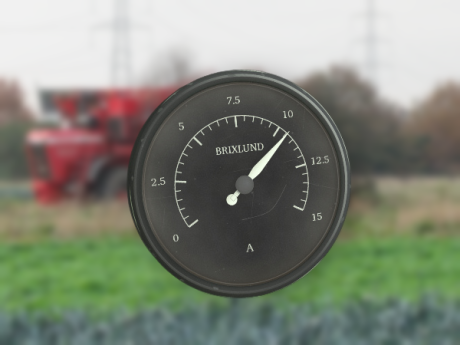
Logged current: 10.5
